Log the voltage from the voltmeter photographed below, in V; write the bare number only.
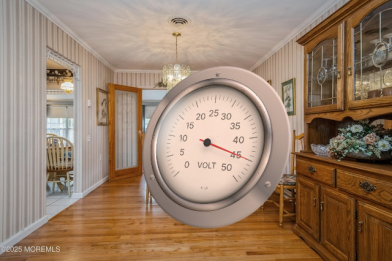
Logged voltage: 45
